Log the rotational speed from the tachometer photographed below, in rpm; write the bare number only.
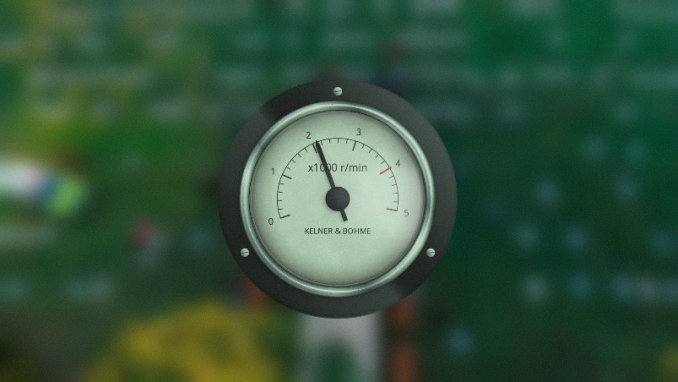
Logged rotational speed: 2100
